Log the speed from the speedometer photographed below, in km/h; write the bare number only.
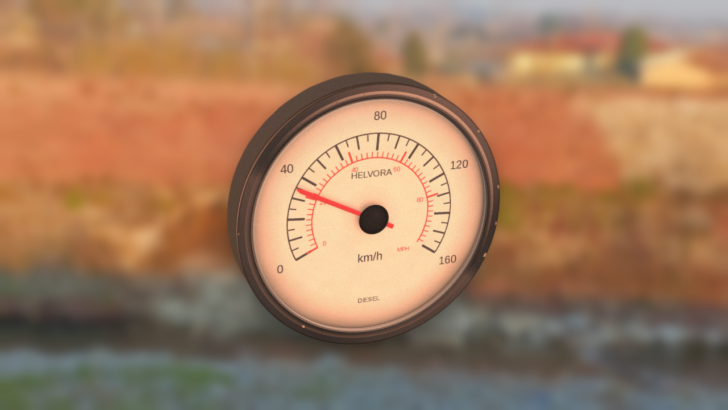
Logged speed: 35
